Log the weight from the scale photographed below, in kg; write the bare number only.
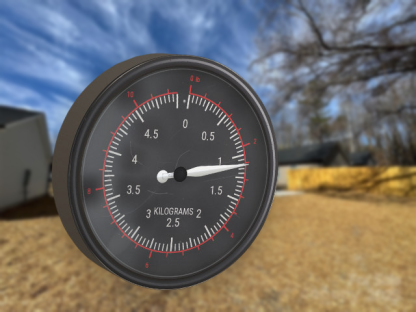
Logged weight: 1.1
